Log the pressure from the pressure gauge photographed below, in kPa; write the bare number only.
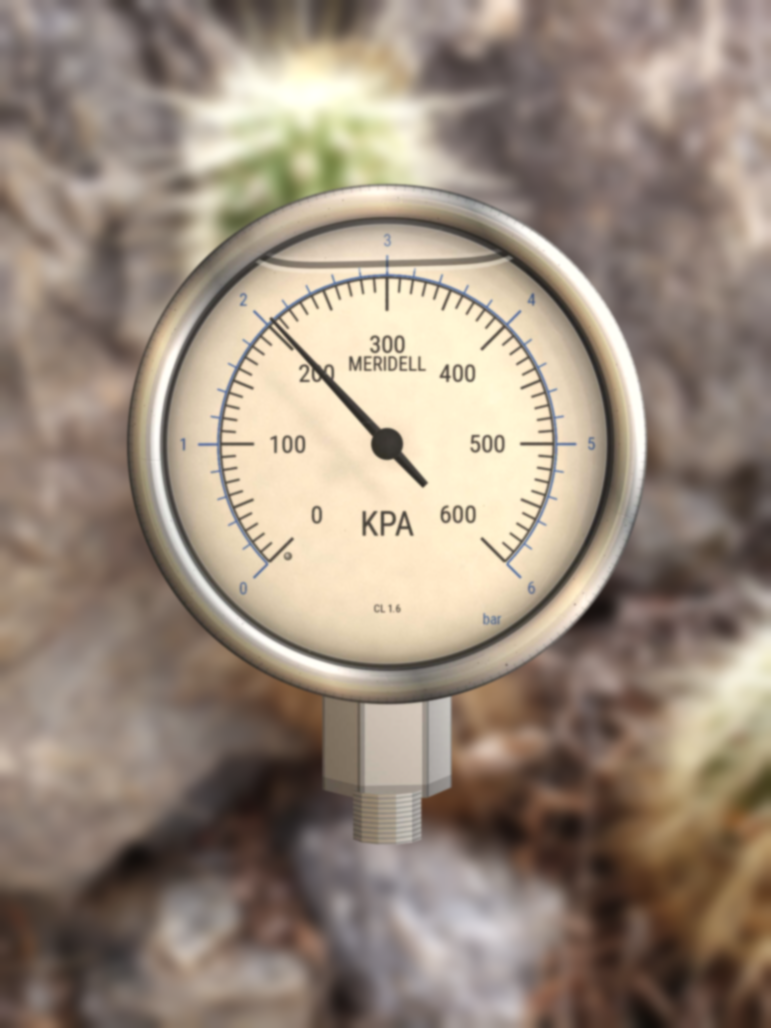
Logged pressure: 205
